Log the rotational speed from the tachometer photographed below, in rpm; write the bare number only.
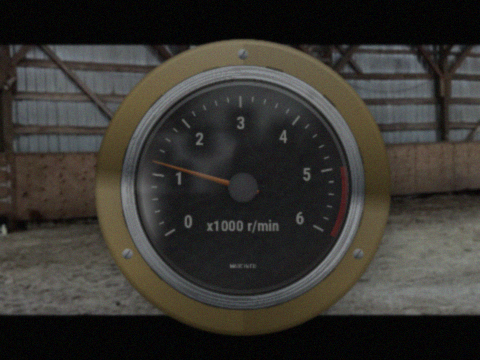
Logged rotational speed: 1200
